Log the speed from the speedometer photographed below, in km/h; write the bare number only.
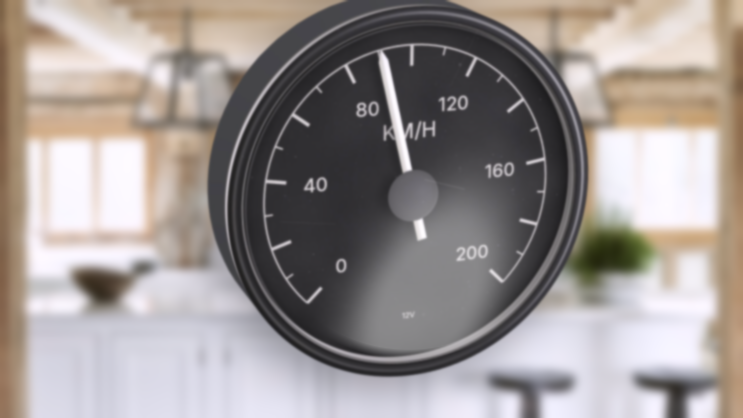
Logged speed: 90
